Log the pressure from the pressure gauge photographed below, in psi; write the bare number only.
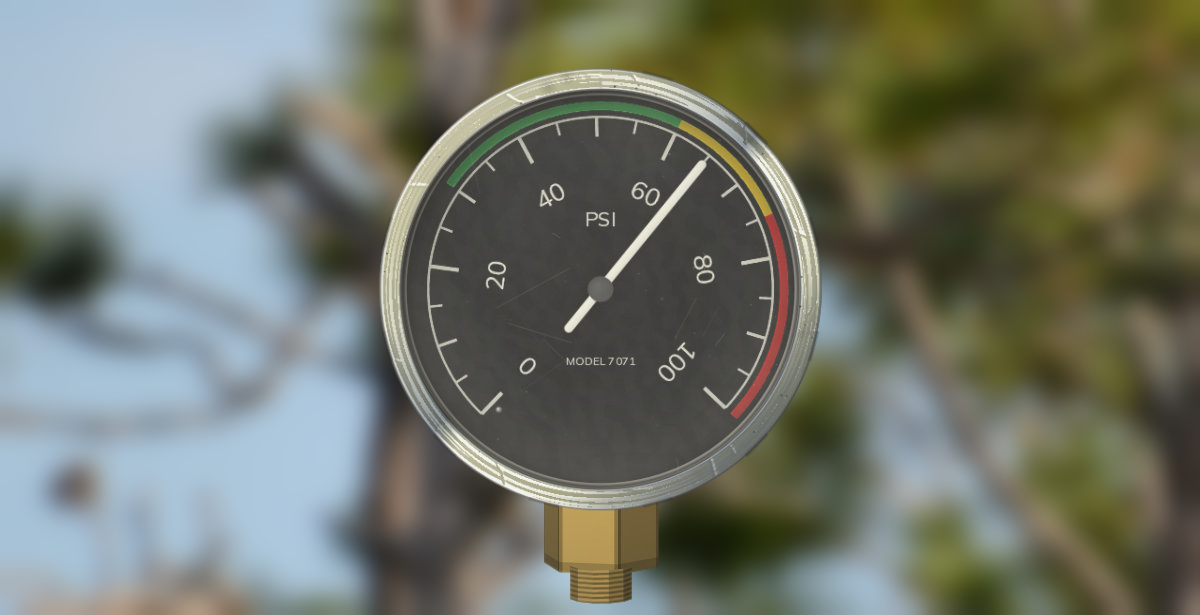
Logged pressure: 65
